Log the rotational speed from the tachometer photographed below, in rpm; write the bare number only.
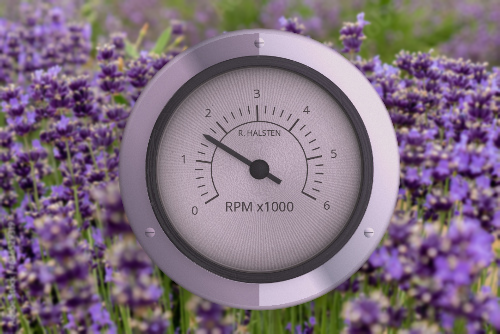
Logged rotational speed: 1600
